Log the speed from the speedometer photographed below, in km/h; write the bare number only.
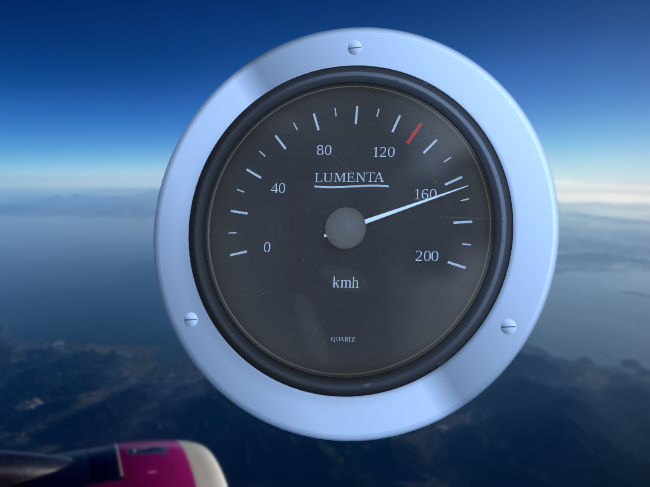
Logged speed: 165
